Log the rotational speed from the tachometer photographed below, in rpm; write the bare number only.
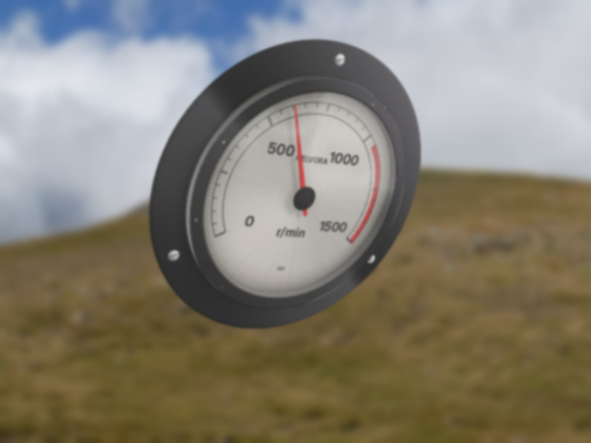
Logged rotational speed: 600
